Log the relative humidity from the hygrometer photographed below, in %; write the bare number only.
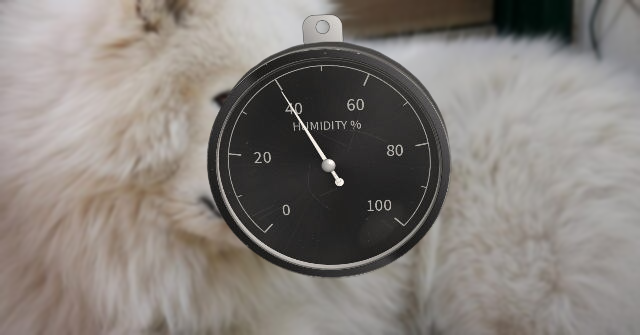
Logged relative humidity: 40
